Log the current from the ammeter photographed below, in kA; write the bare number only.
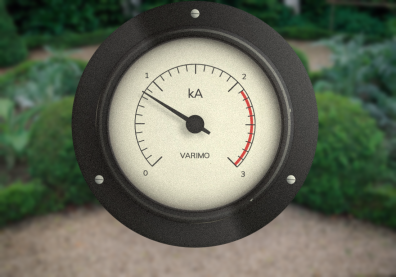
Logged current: 0.85
